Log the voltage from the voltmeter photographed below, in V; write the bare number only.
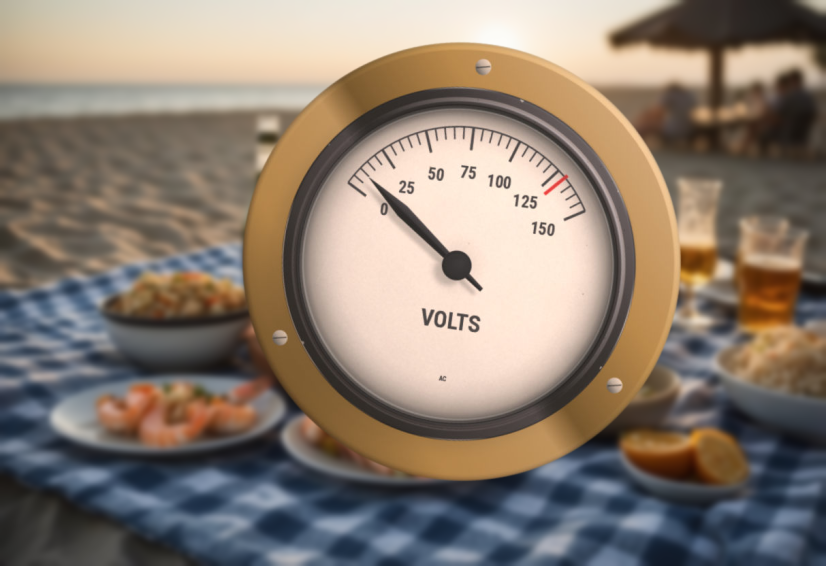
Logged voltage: 10
